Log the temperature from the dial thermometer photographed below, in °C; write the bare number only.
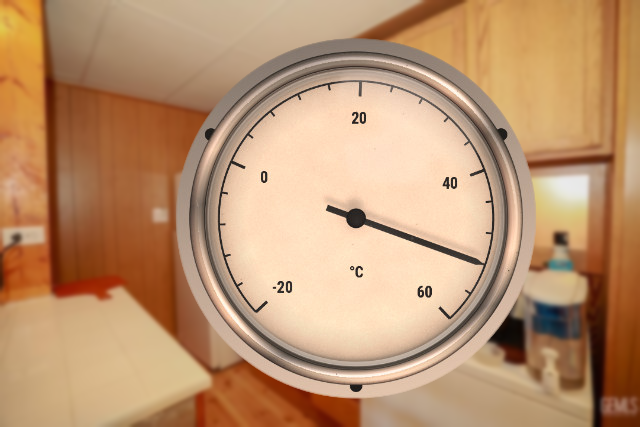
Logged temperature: 52
